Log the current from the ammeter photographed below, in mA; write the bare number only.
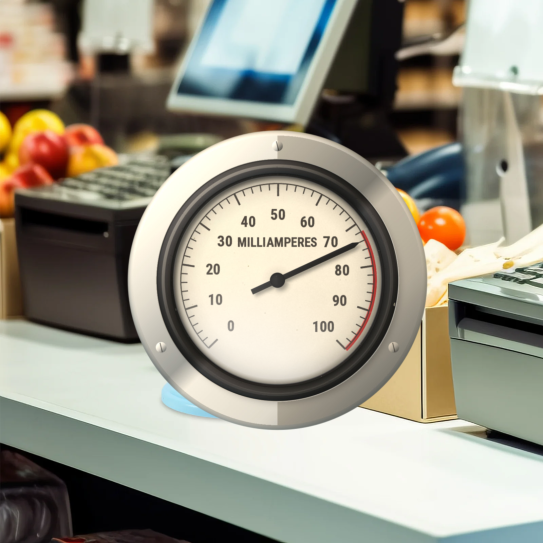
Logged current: 74
